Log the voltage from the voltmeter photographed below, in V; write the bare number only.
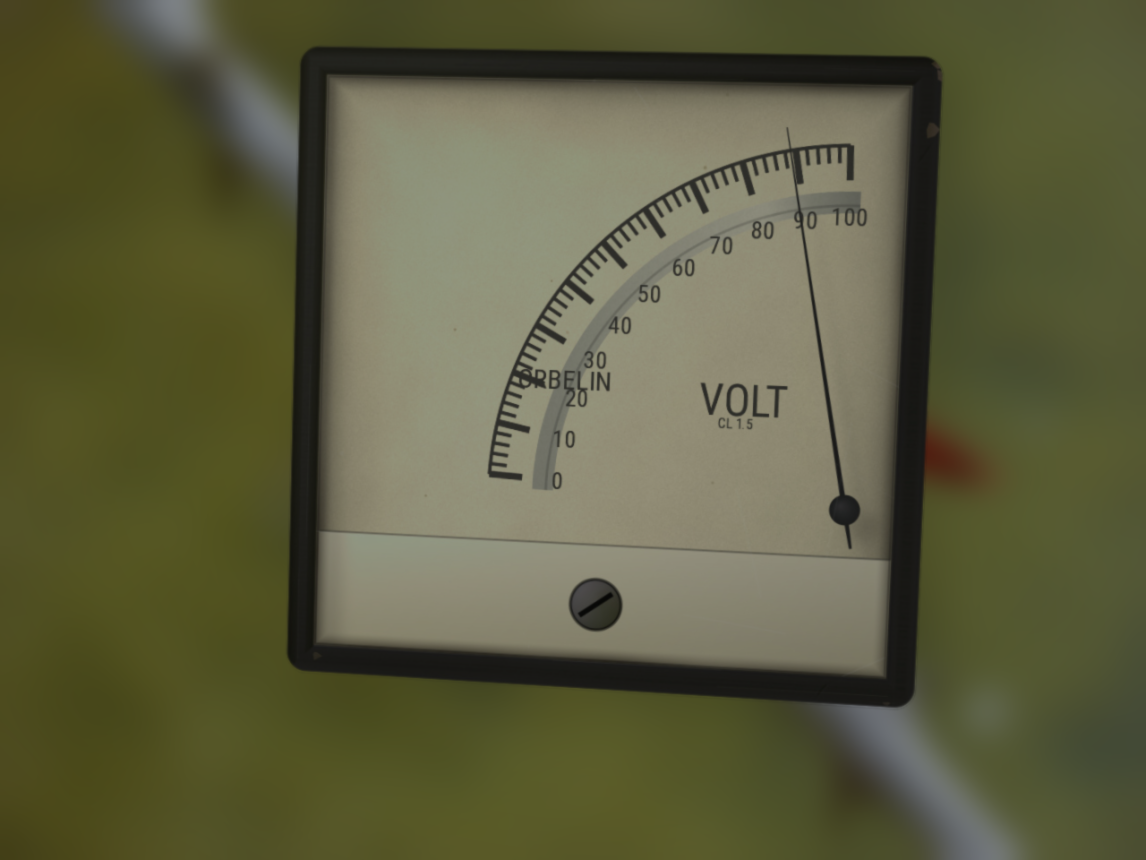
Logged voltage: 89
